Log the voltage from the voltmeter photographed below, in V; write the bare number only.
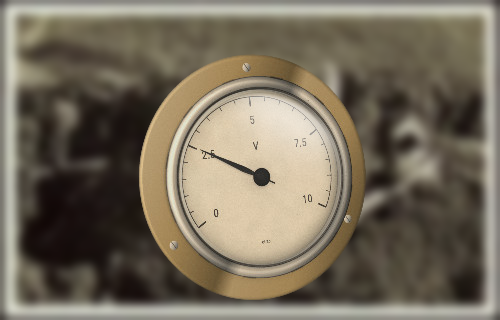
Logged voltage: 2.5
